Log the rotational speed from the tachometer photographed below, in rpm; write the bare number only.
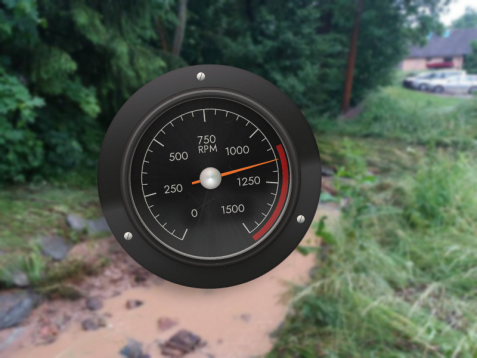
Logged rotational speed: 1150
